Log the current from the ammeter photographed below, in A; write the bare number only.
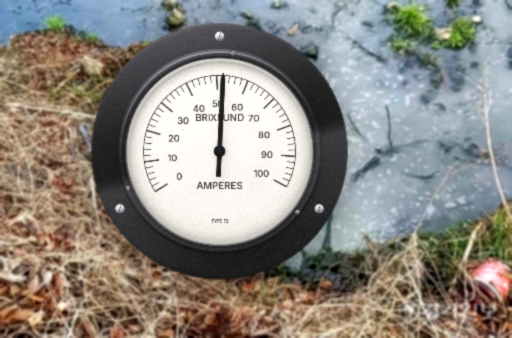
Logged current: 52
